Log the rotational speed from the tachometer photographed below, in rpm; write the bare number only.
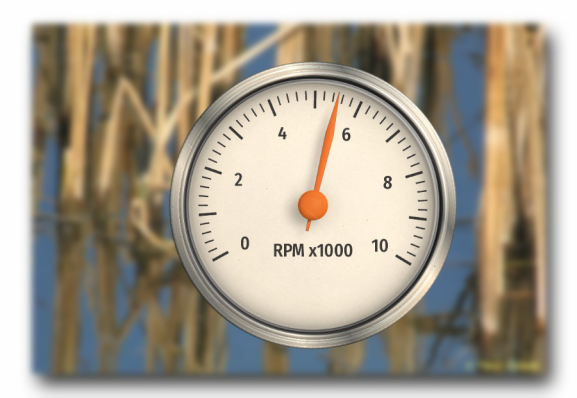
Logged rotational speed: 5500
